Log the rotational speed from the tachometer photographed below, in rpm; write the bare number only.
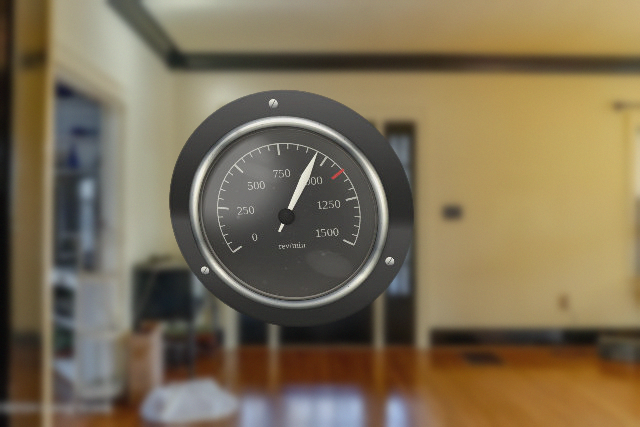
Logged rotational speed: 950
